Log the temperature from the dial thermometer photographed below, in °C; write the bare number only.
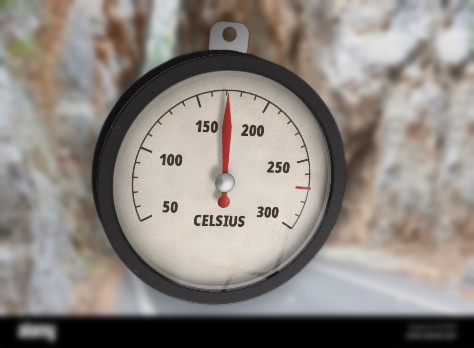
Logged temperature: 170
